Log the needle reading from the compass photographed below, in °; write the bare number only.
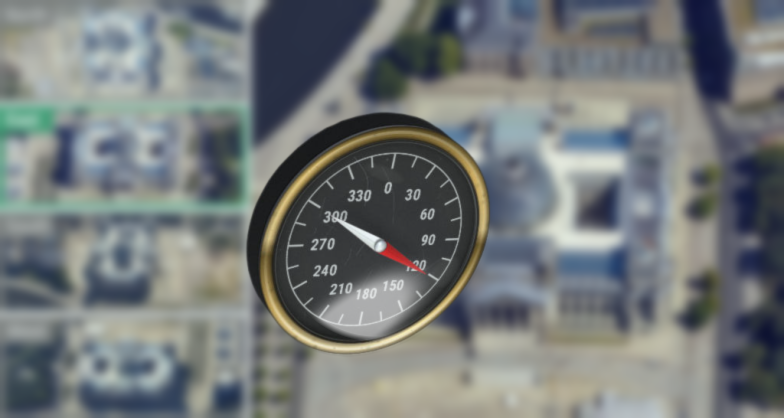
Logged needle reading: 120
